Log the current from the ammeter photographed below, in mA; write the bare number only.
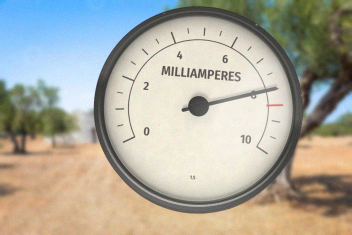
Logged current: 8
